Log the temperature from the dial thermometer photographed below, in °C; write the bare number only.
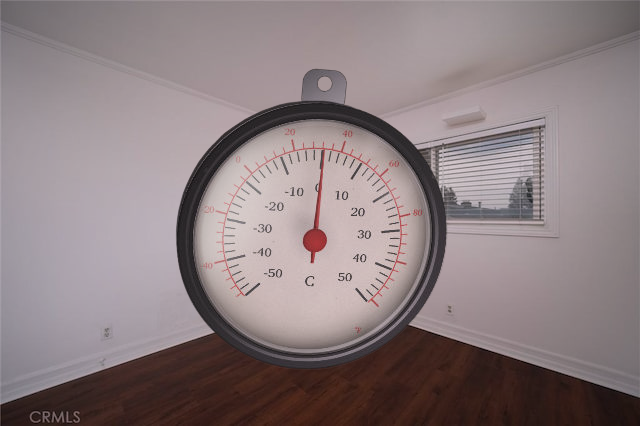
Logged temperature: 0
